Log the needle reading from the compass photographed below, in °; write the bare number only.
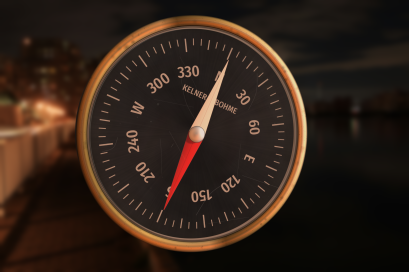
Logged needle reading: 180
